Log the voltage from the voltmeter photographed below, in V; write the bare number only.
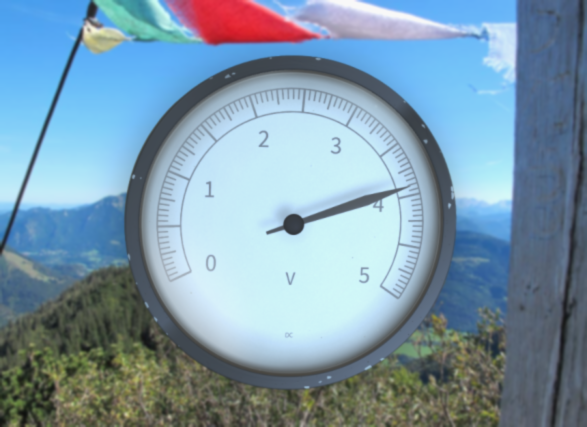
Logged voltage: 3.9
